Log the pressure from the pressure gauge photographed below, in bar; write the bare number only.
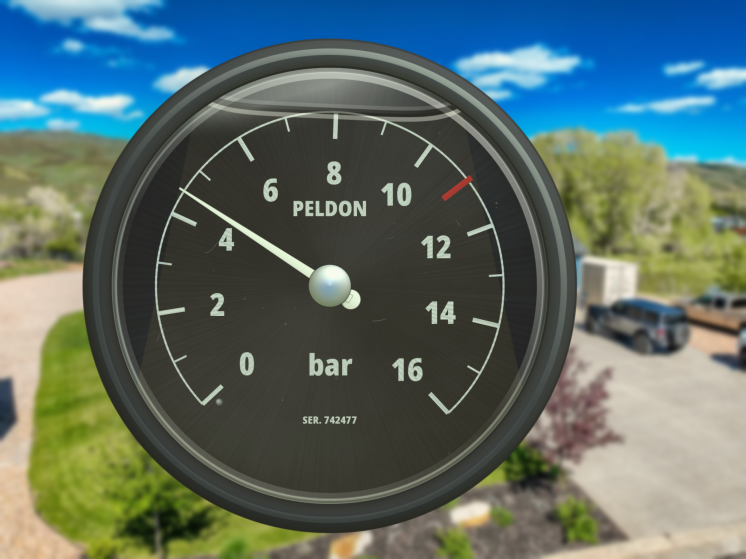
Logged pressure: 4.5
